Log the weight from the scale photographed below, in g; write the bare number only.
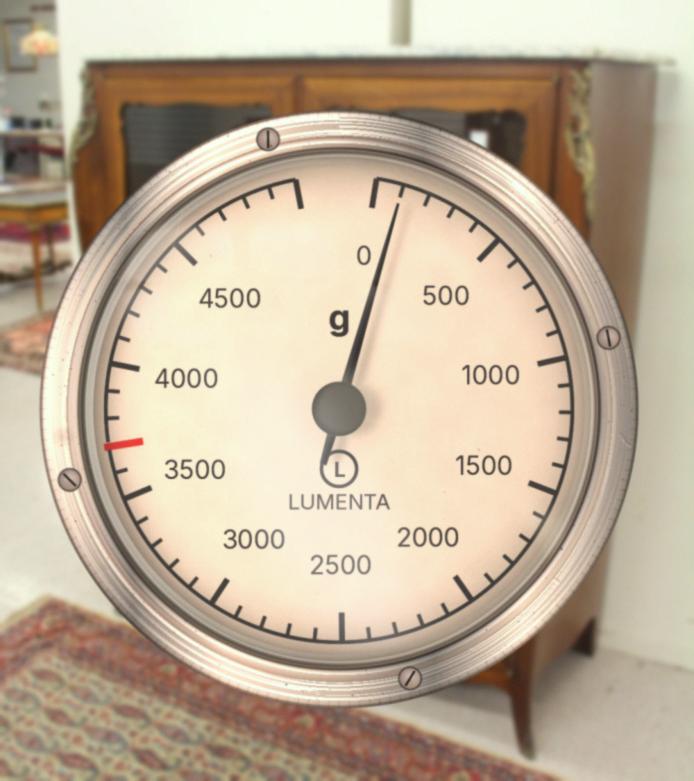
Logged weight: 100
